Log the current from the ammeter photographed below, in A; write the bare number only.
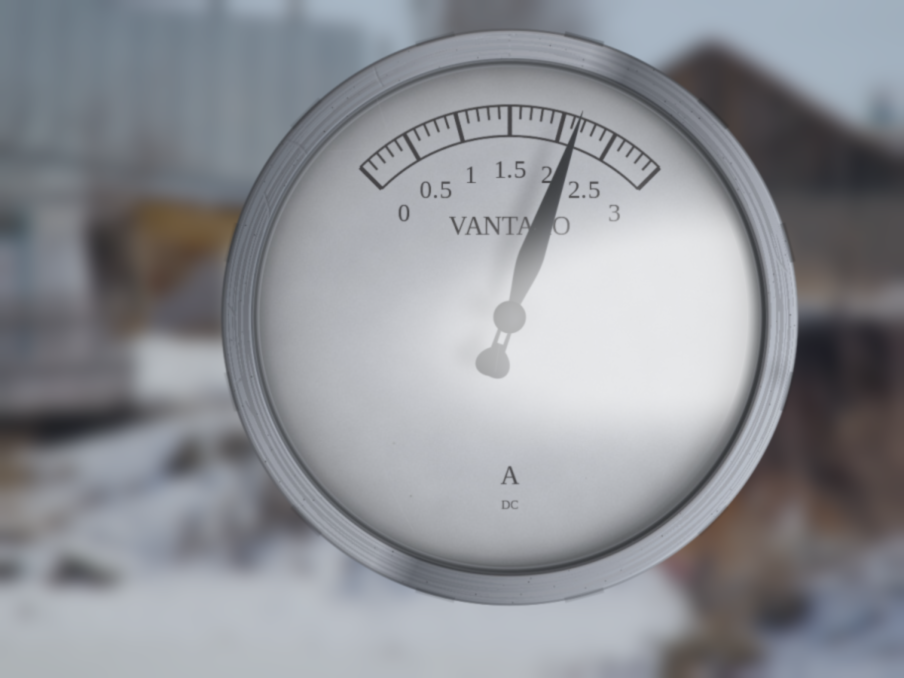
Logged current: 2.15
